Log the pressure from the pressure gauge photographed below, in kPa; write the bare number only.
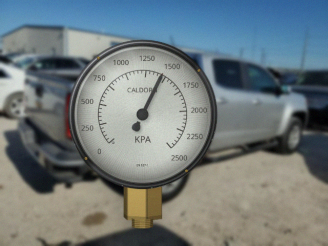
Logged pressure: 1450
